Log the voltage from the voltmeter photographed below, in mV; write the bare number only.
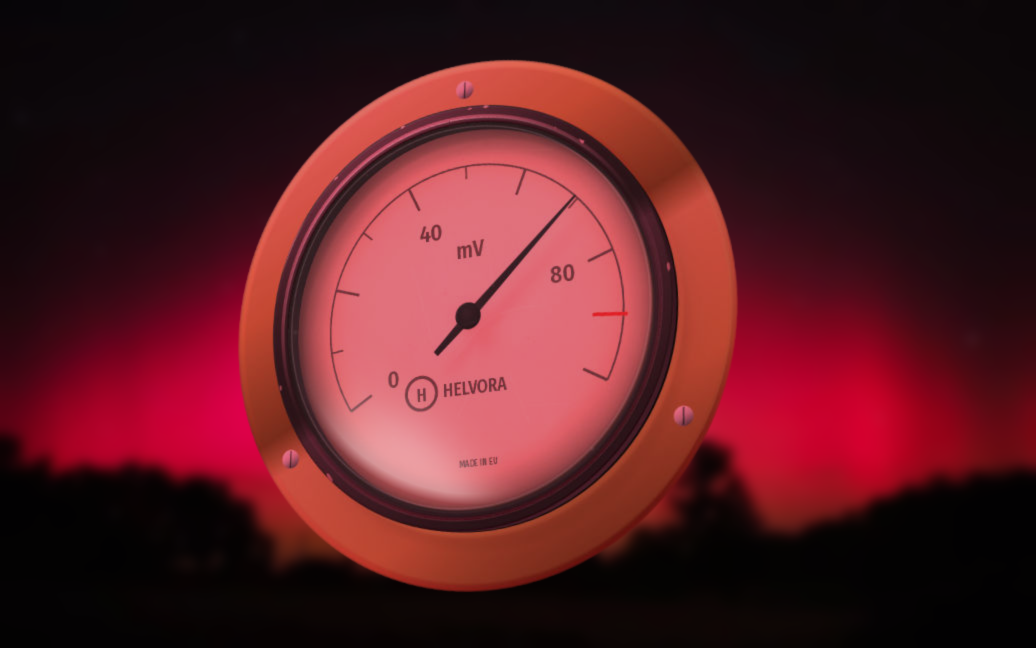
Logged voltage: 70
